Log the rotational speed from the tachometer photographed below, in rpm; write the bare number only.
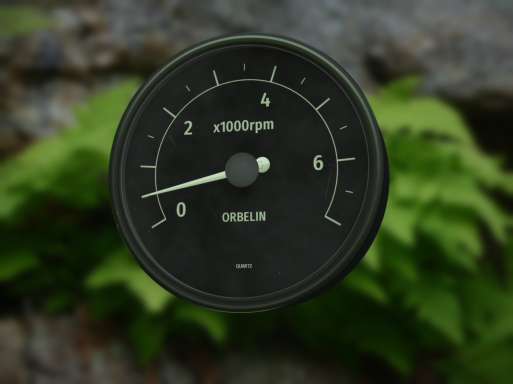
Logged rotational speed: 500
